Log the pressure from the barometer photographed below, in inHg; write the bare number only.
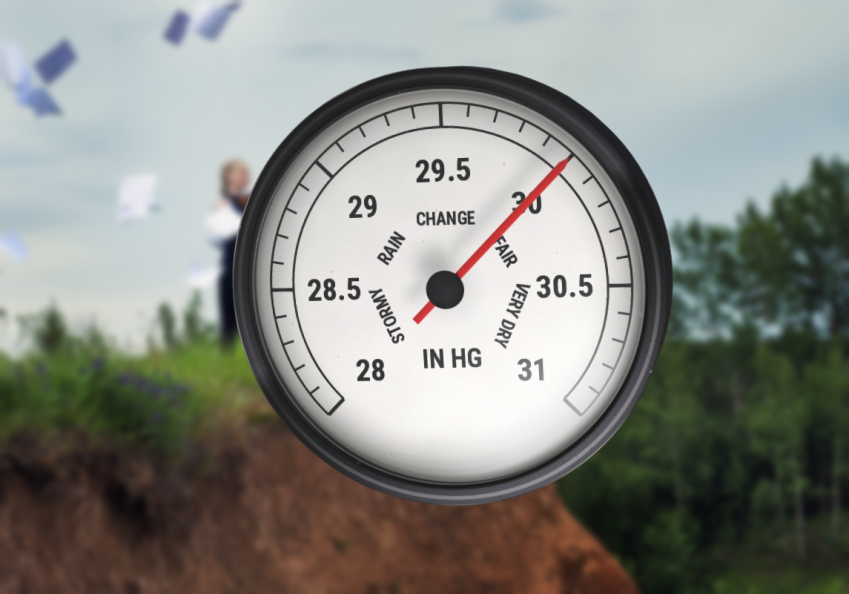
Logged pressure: 30
